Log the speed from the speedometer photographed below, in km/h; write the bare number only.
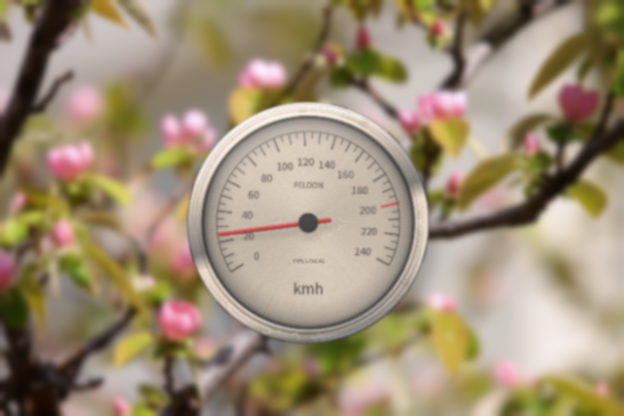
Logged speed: 25
